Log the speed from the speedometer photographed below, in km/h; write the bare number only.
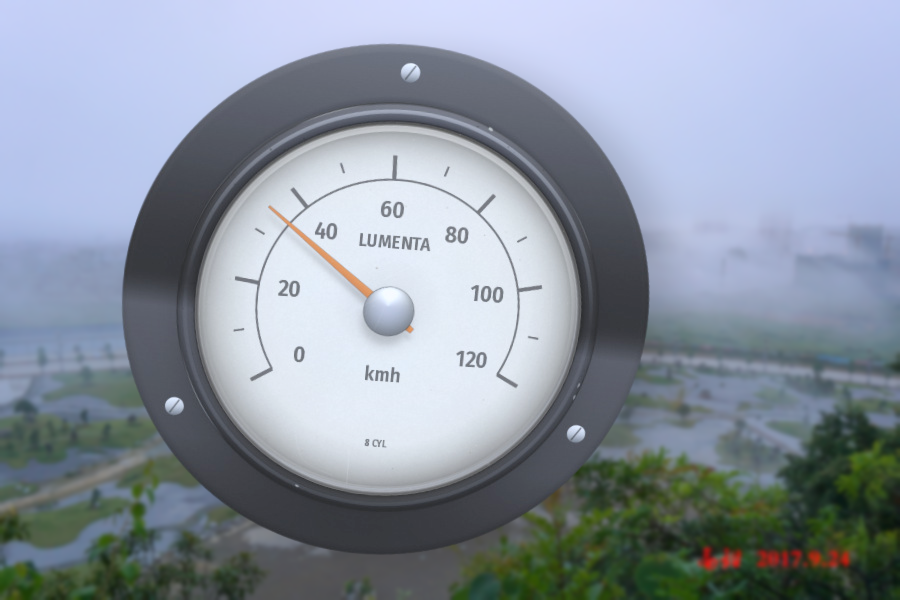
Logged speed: 35
